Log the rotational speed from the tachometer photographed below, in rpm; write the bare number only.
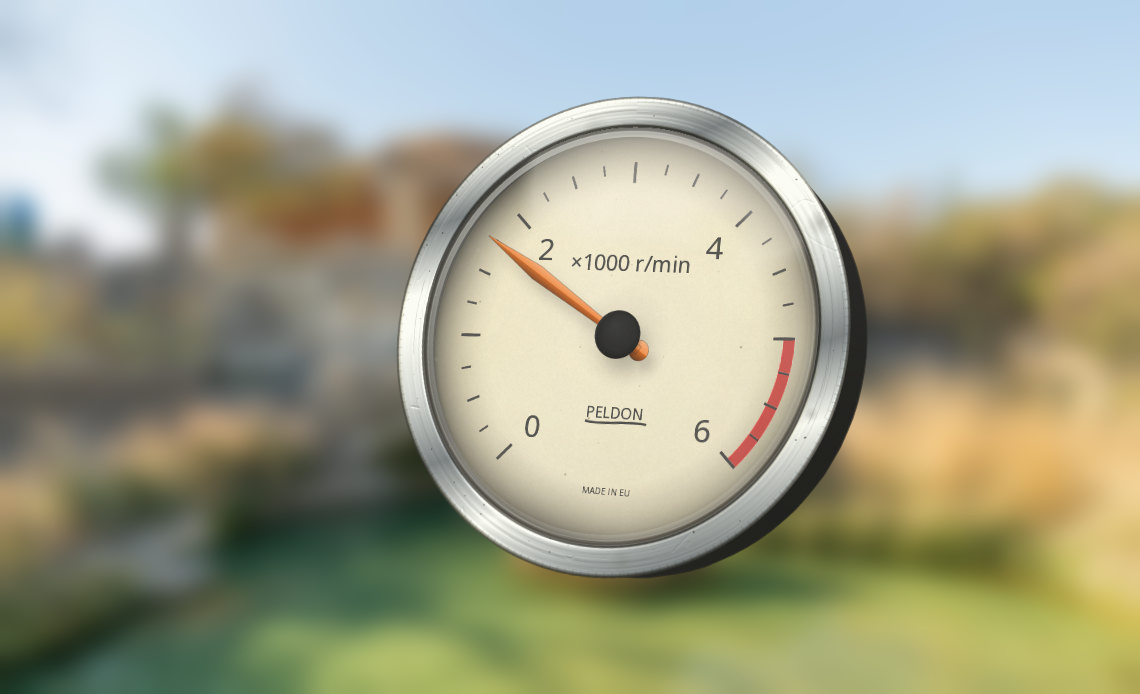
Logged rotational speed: 1750
